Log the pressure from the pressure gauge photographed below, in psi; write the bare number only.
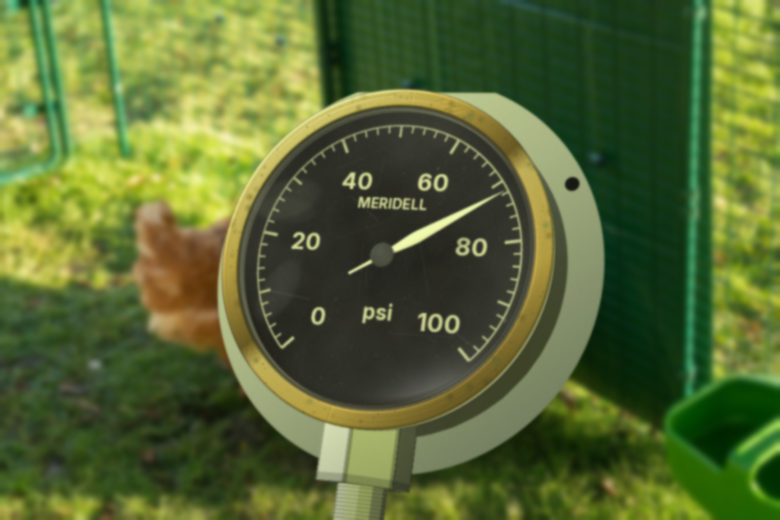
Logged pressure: 72
